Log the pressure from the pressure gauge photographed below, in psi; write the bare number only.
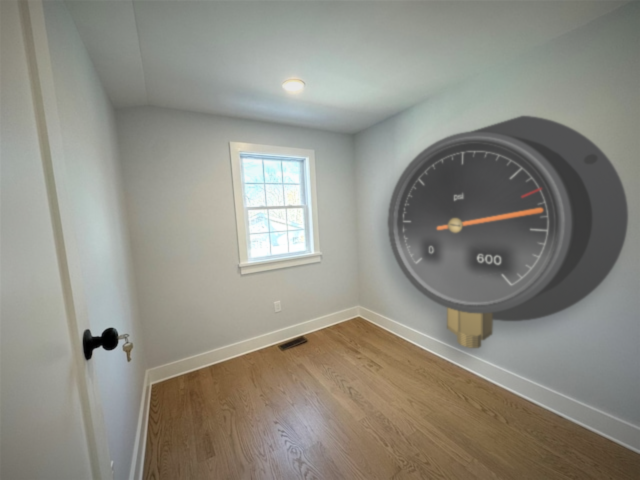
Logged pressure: 470
